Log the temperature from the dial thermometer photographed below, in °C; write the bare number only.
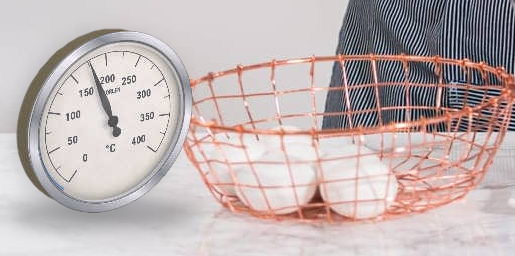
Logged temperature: 175
